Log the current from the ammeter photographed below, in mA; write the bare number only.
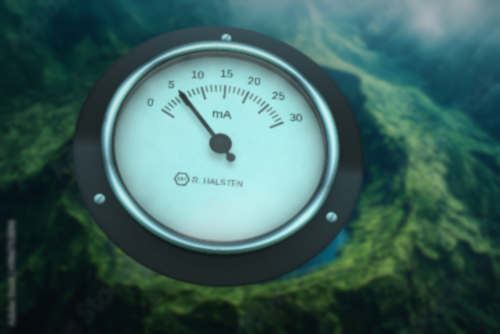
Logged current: 5
